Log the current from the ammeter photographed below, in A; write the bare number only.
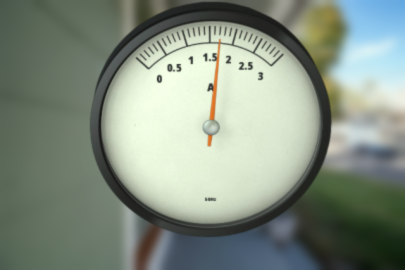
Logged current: 1.7
